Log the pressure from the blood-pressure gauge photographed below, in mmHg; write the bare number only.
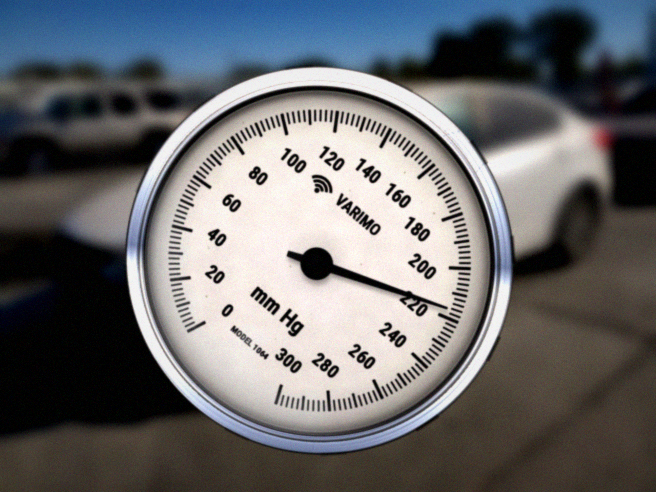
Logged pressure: 216
